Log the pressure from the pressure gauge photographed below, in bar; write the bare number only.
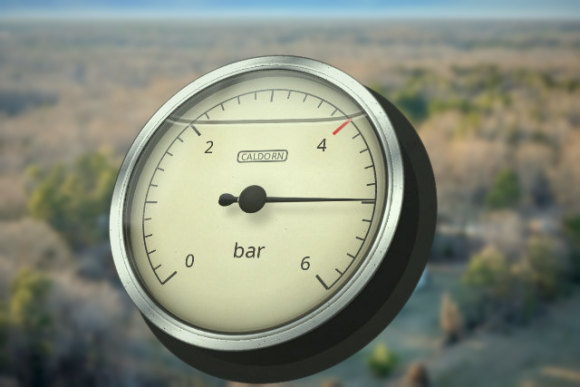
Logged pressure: 5
